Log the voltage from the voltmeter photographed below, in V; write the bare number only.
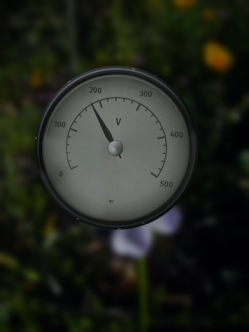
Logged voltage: 180
